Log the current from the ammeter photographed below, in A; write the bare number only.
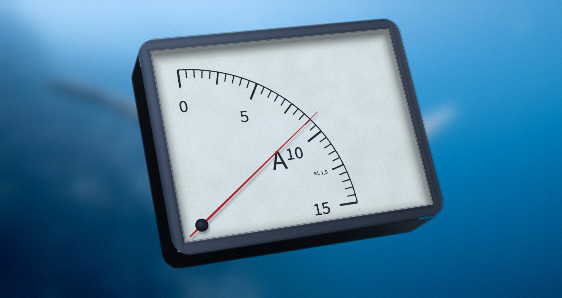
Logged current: 9
